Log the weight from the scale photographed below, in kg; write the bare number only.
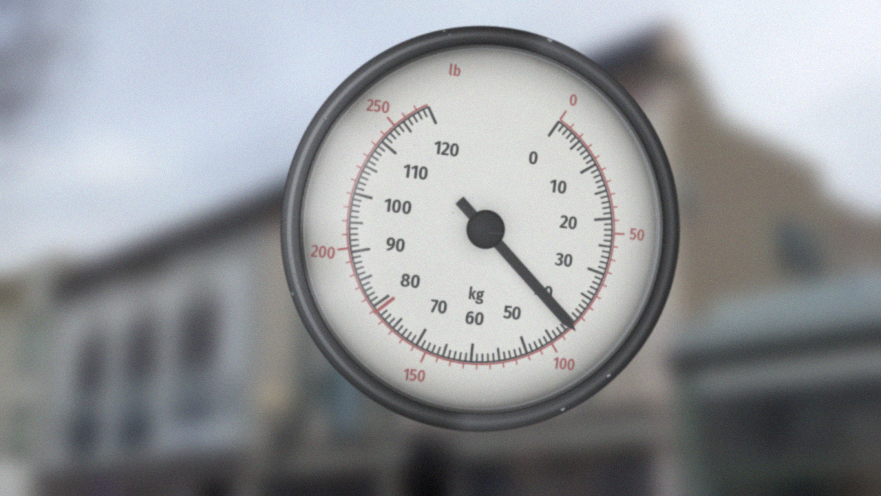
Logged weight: 41
